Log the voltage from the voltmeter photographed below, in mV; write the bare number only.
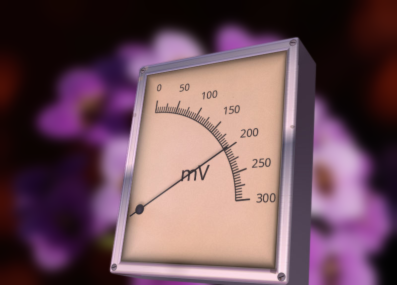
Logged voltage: 200
